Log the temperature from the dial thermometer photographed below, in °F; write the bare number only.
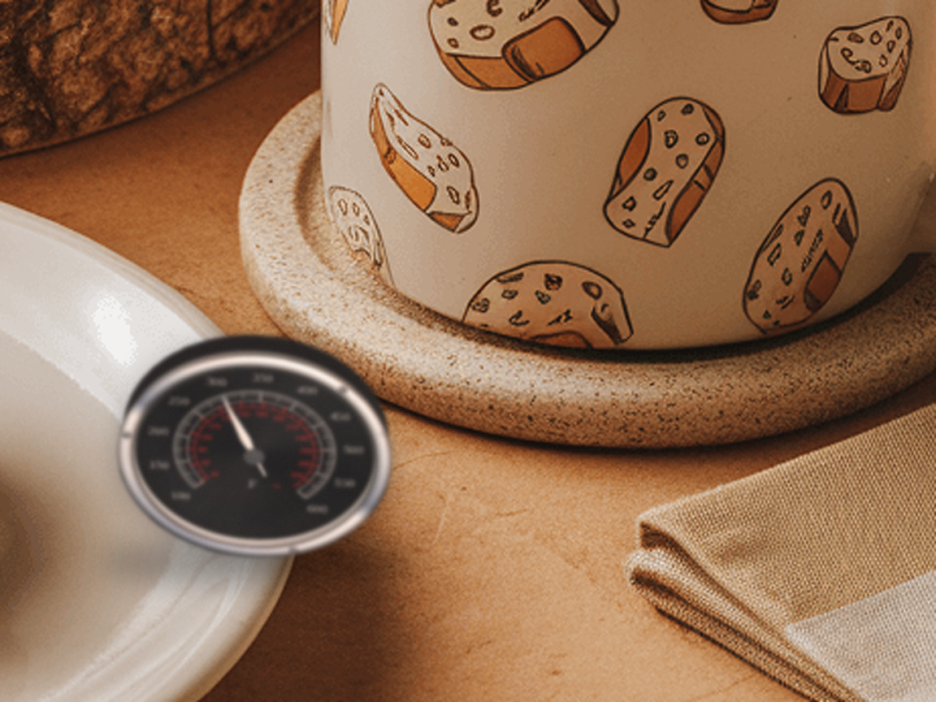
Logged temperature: 300
